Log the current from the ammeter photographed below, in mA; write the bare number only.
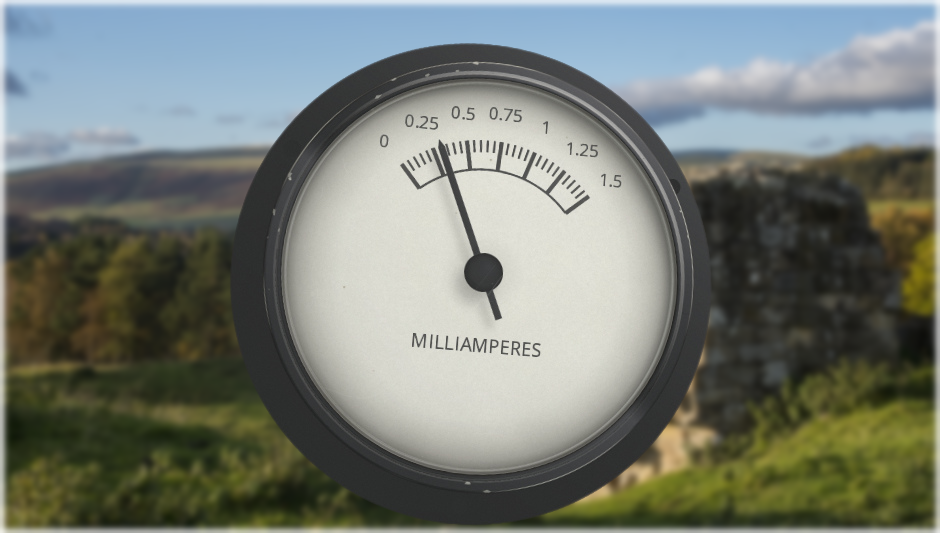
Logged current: 0.3
